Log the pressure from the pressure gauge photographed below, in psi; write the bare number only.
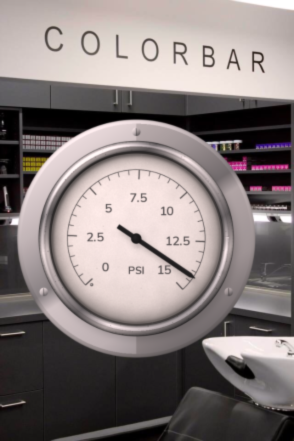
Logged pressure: 14.25
